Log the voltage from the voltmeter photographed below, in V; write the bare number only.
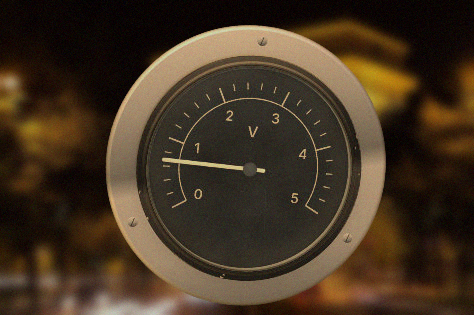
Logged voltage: 0.7
